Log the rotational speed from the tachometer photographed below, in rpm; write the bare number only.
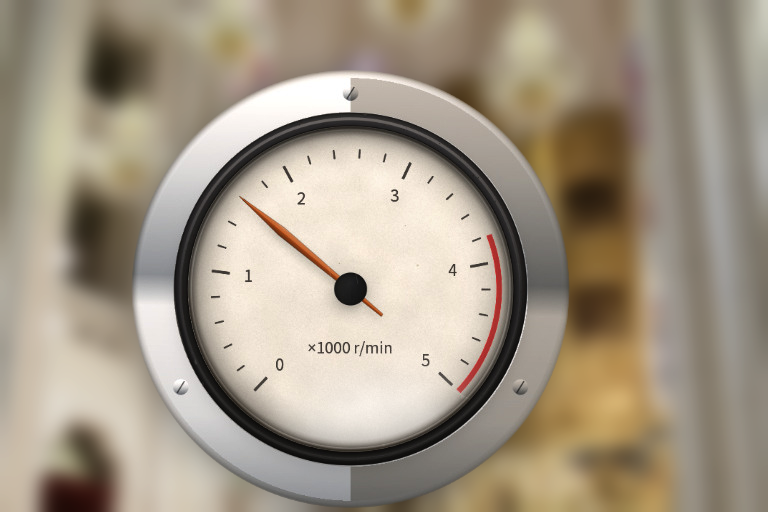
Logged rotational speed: 1600
